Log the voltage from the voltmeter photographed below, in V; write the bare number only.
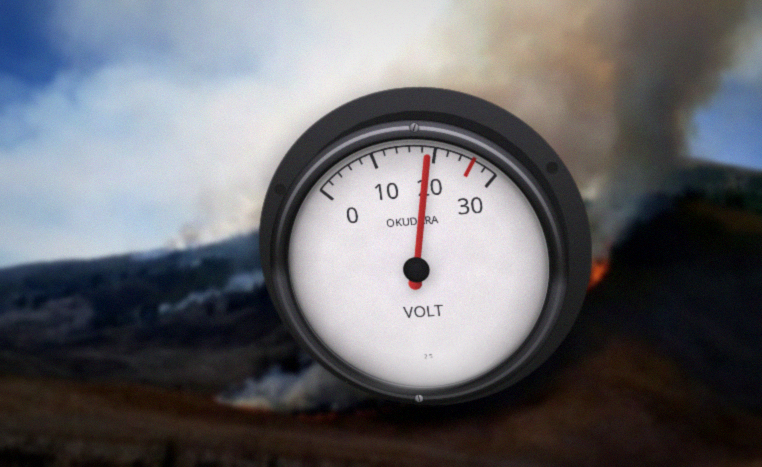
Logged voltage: 19
